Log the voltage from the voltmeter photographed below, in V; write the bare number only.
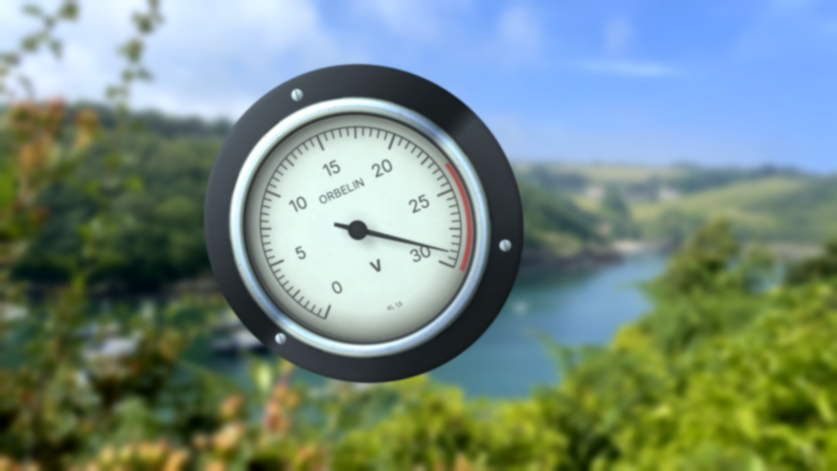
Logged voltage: 29
